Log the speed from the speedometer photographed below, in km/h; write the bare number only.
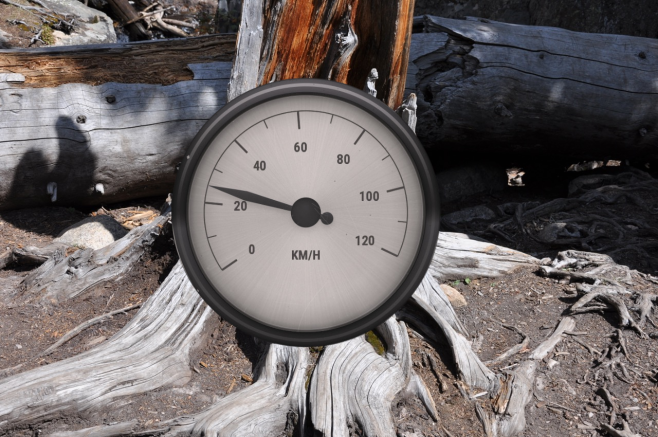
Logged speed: 25
